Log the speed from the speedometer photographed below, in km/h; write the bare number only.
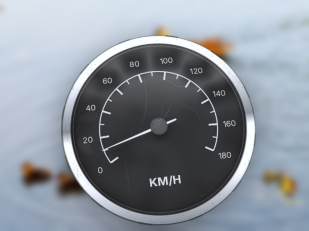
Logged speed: 10
